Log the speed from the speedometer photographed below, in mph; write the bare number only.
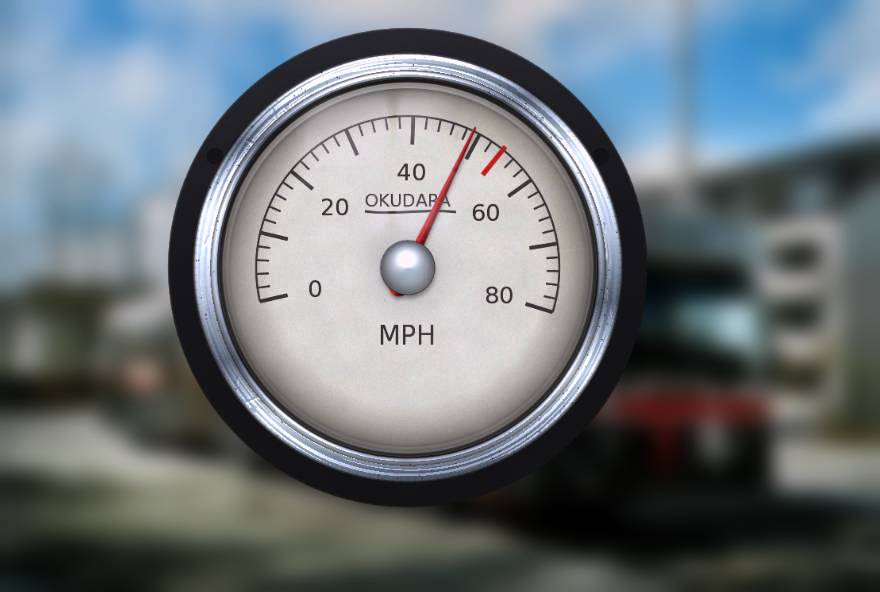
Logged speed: 49
